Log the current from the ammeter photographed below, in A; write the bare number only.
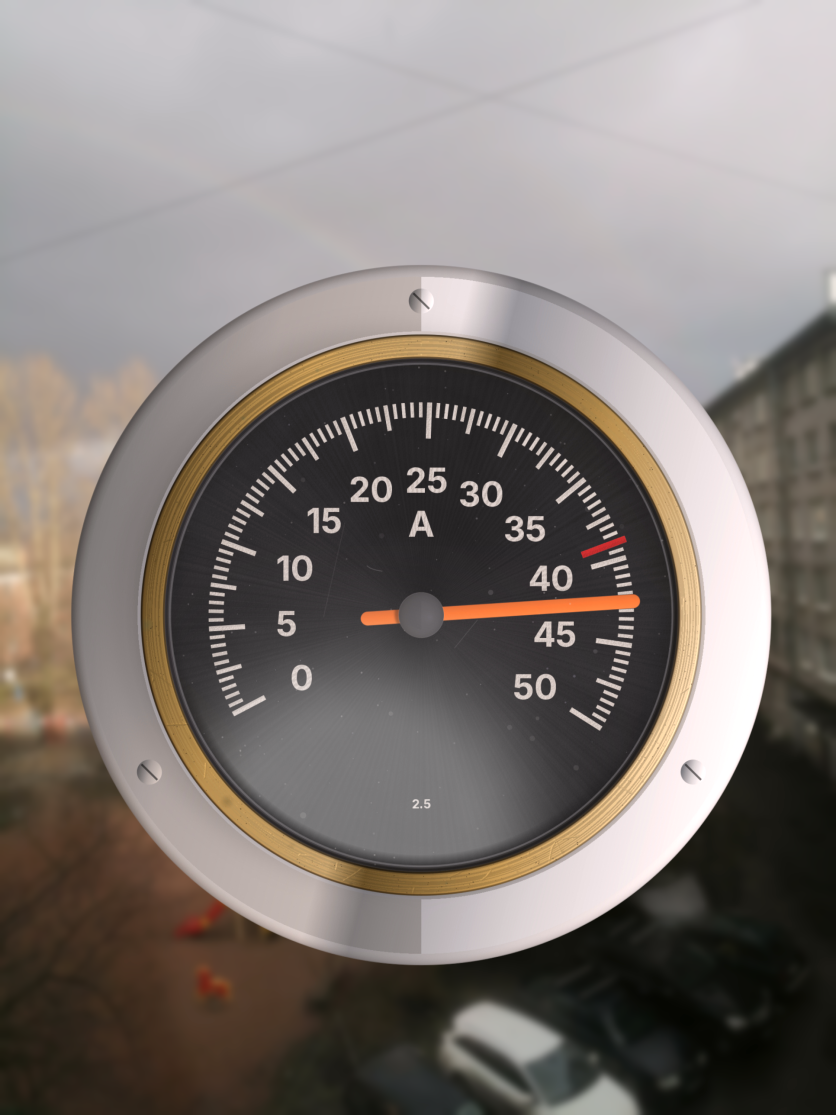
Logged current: 42.5
